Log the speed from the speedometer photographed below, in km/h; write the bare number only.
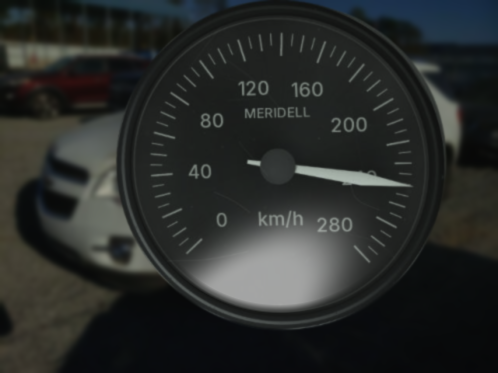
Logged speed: 240
